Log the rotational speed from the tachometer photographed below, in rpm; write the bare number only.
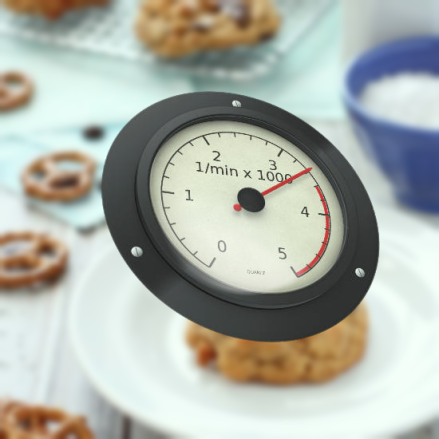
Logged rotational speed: 3400
